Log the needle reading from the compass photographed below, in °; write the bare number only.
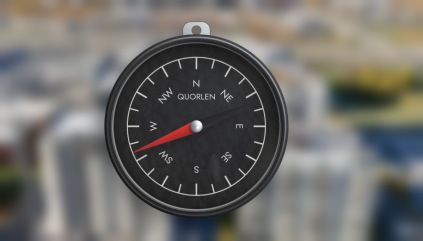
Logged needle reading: 247.5
